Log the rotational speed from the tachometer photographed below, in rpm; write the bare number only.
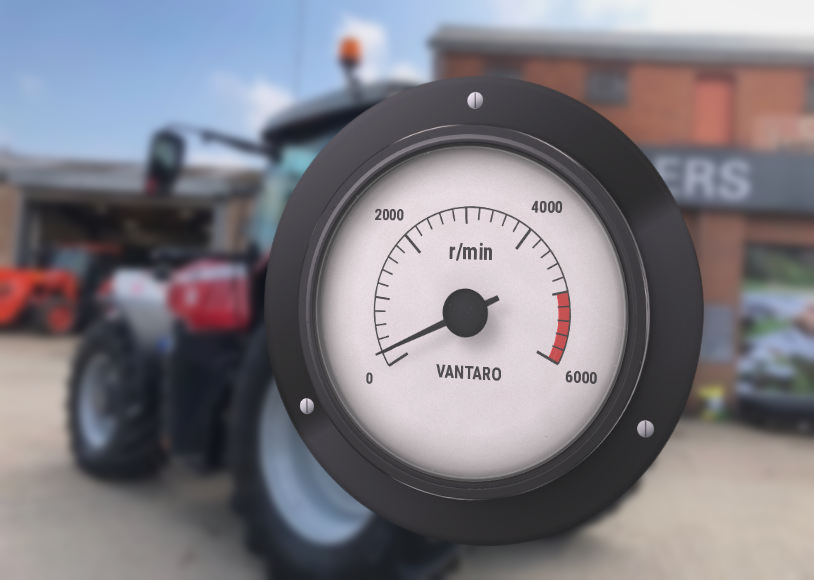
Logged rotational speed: 200
